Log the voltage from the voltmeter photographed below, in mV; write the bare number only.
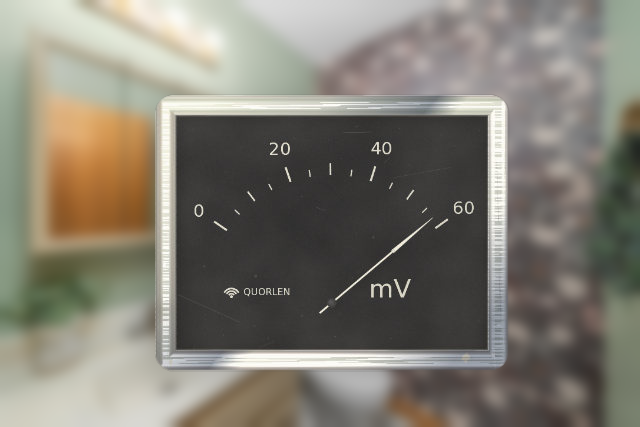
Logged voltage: 57.5
